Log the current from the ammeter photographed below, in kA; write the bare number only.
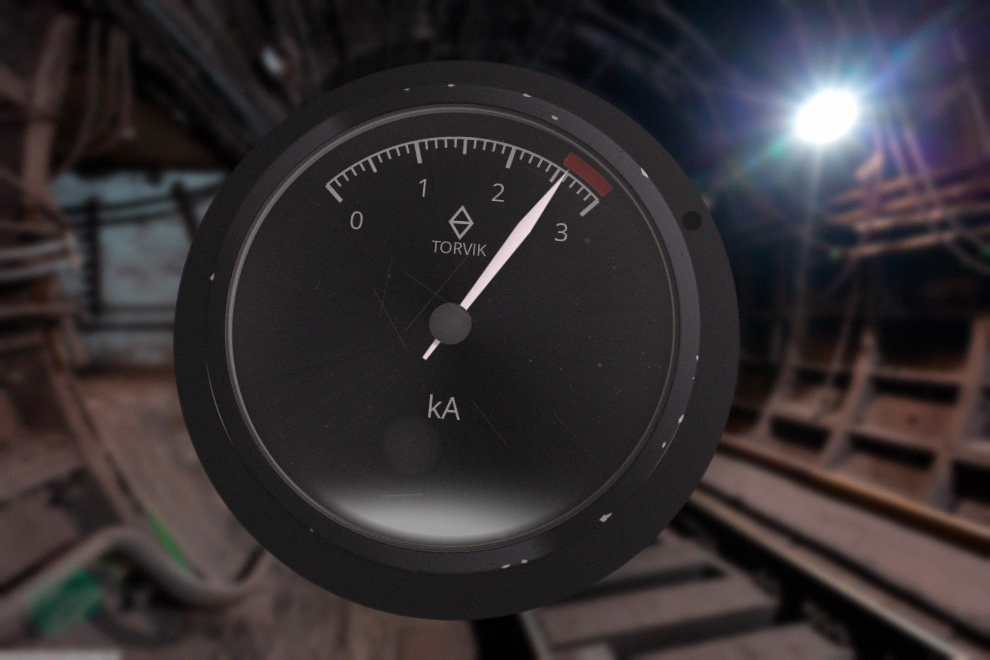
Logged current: 2.6
